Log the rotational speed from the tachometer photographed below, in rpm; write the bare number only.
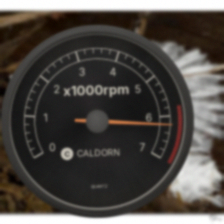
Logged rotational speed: 6200
